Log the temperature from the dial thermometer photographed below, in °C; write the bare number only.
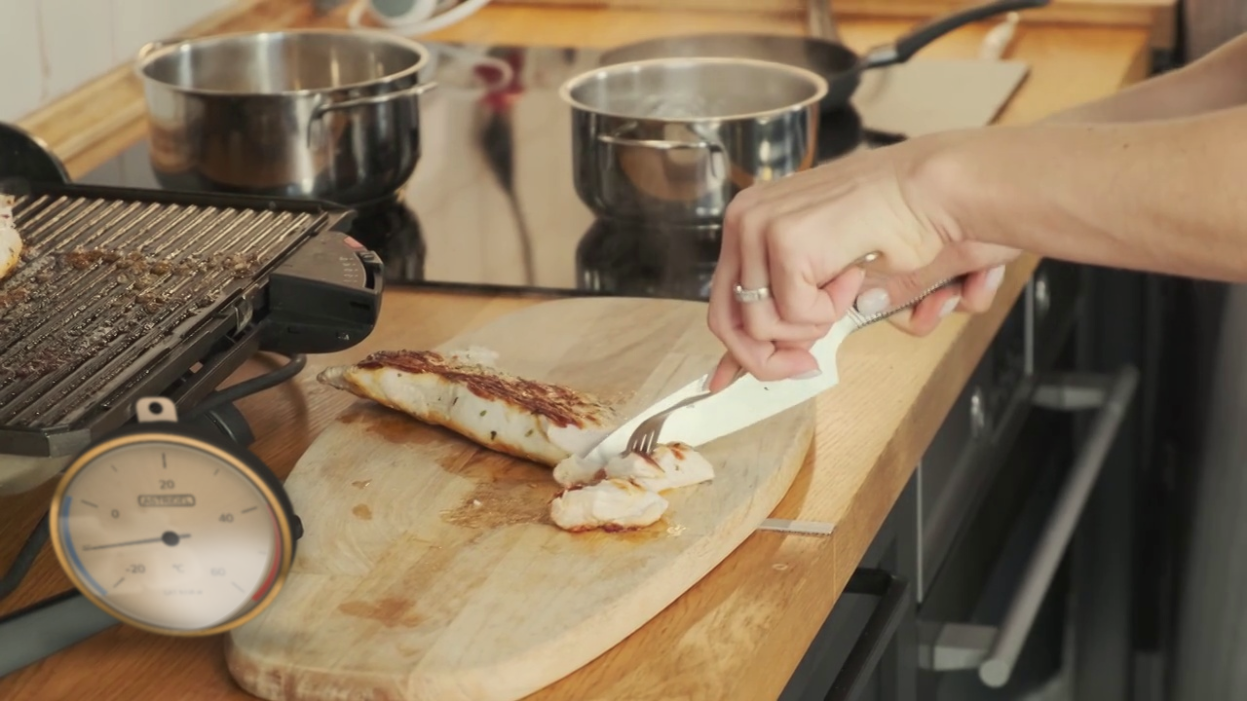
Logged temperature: -10
